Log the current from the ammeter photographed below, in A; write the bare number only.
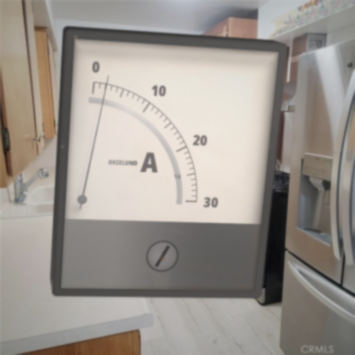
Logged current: 2
